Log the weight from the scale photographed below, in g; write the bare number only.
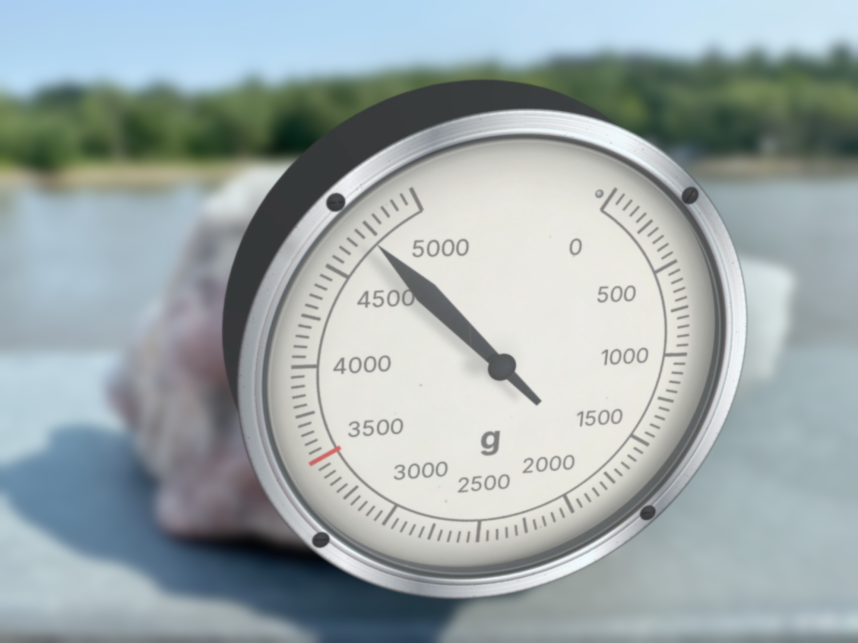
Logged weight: 4725
